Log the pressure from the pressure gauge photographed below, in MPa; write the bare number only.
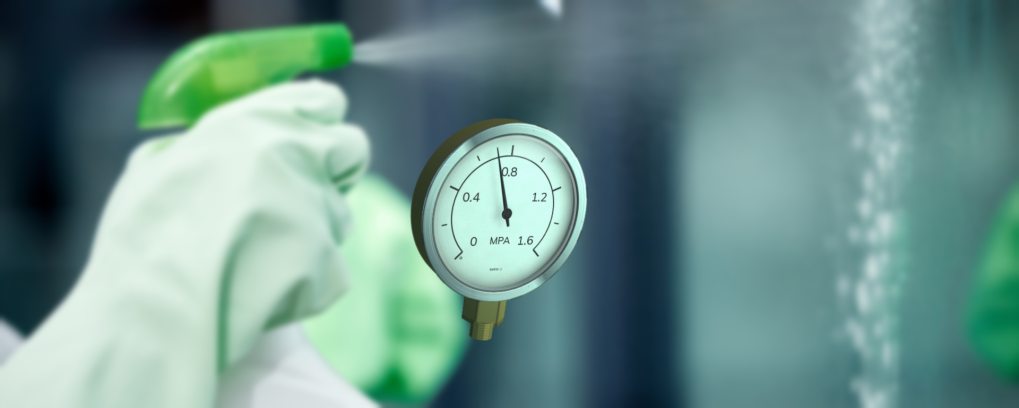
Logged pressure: 0.7
